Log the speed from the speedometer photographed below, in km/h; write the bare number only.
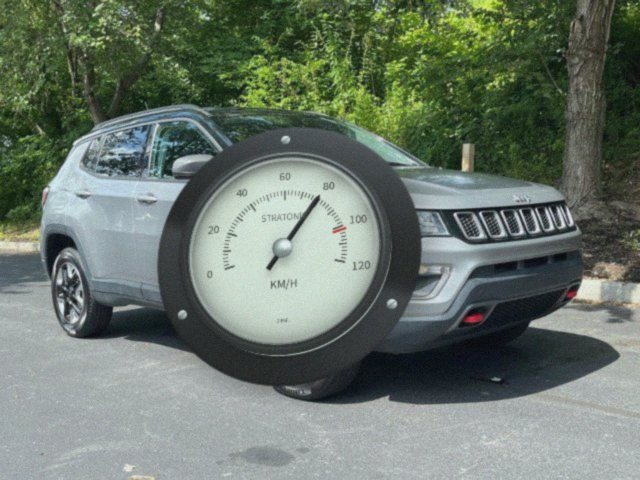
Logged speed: 80
